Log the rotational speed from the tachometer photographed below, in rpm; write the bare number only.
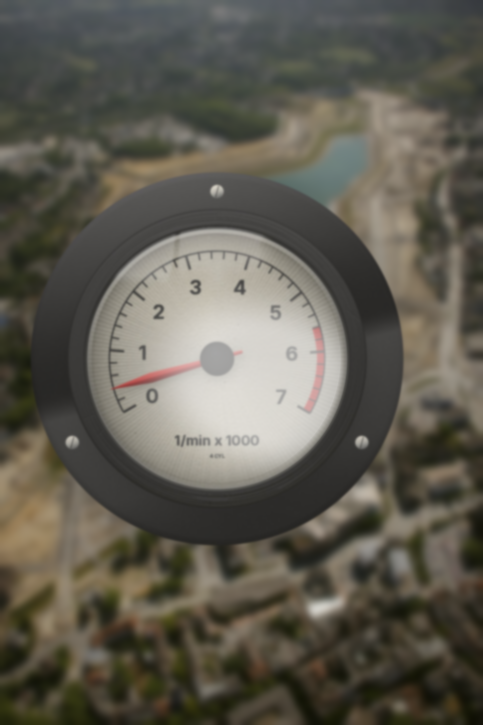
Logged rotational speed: 400
